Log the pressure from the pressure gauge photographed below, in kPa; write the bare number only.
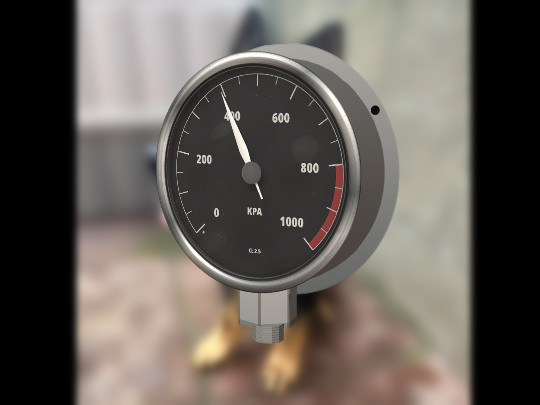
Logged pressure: 400
